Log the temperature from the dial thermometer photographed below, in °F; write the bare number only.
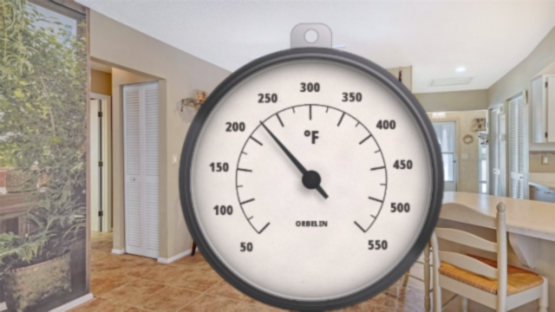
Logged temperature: 225
